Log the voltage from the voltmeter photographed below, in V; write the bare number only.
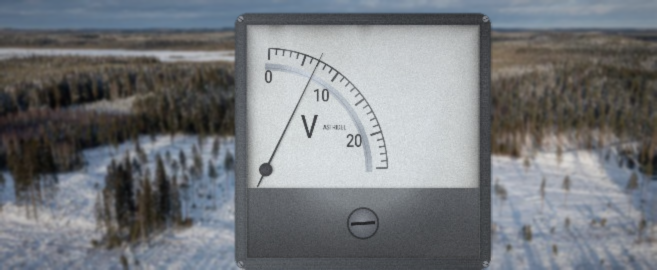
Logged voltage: 7
